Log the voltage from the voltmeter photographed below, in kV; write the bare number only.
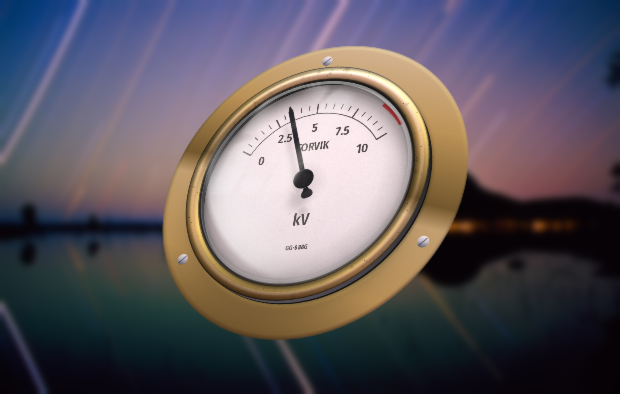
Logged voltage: 3.5
